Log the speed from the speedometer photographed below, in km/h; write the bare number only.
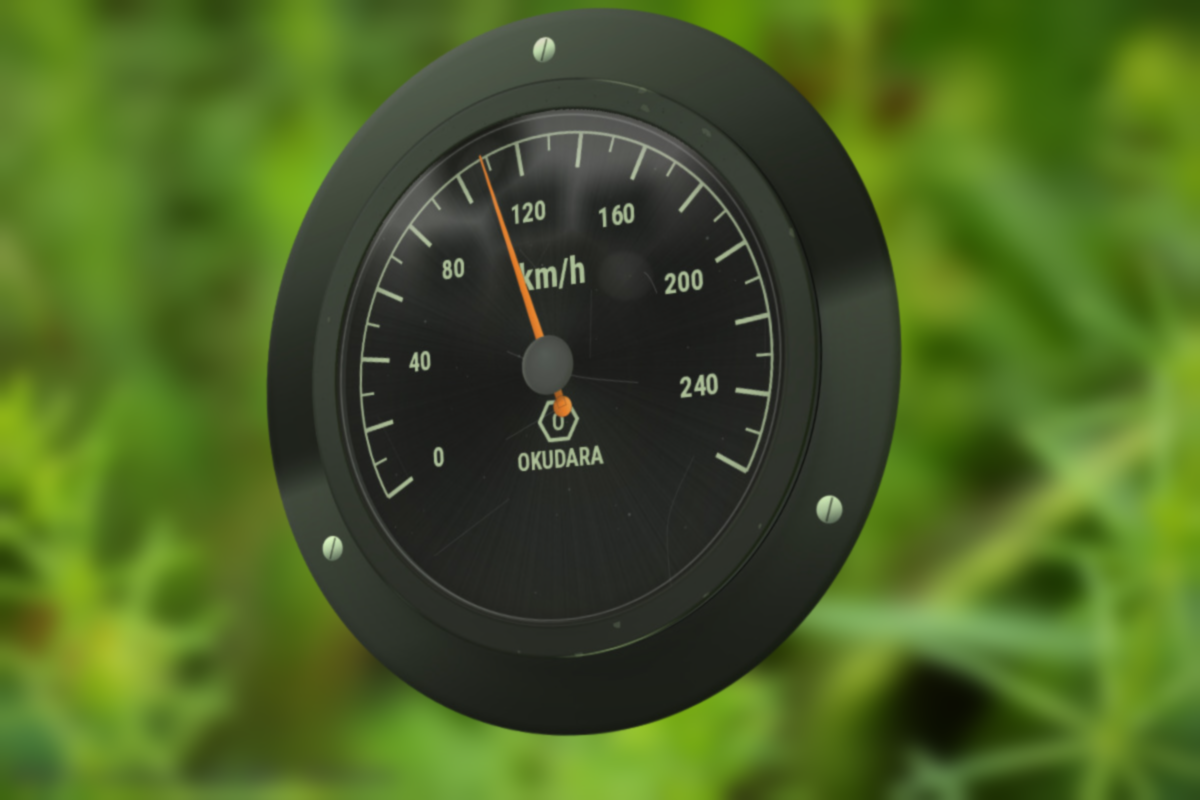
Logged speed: 110
